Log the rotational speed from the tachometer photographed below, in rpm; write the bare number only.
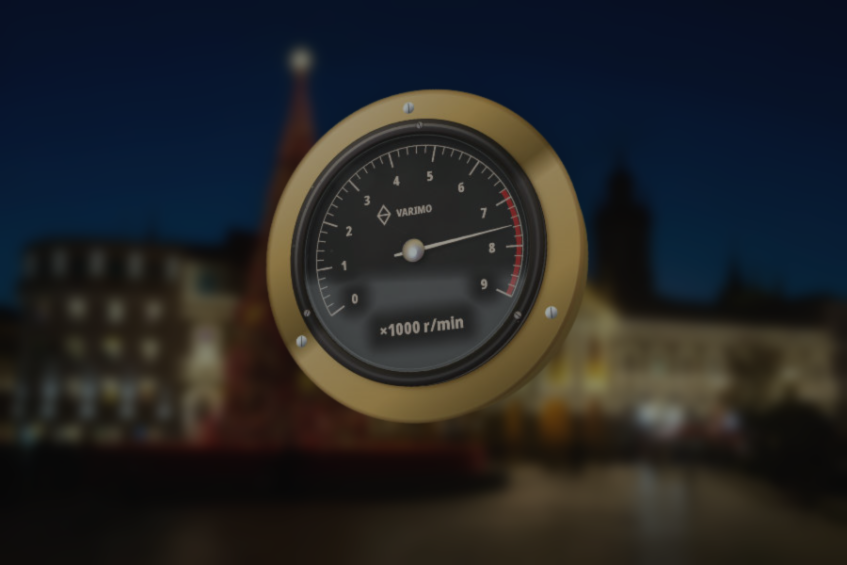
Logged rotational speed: 7600
